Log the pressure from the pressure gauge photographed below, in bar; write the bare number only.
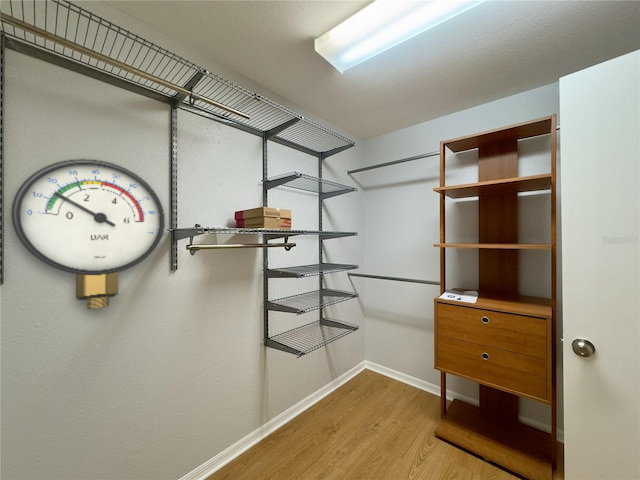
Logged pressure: 1
